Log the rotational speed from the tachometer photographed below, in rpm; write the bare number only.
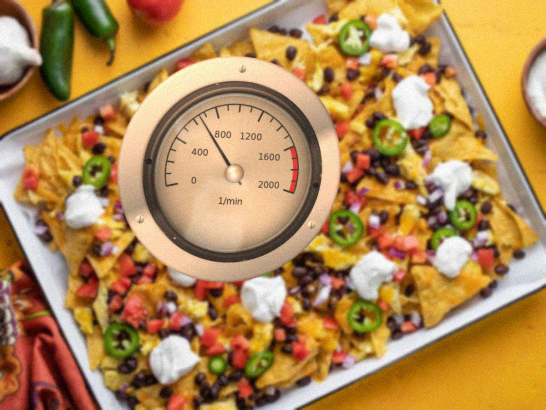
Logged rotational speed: 650
